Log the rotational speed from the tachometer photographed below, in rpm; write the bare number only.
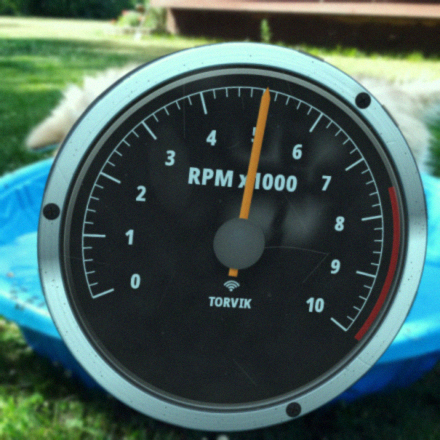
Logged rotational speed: 5000
